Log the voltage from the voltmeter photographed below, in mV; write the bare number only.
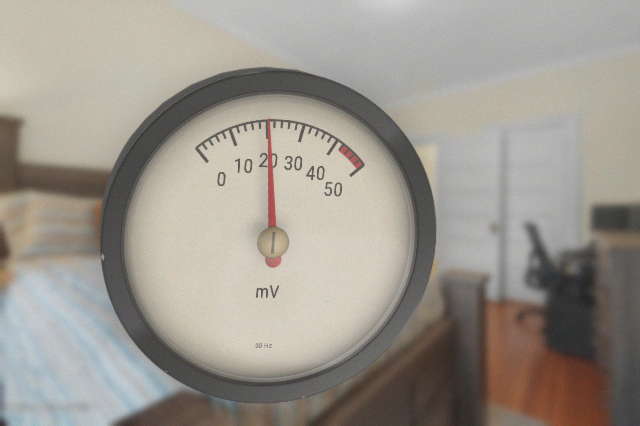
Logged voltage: 20
